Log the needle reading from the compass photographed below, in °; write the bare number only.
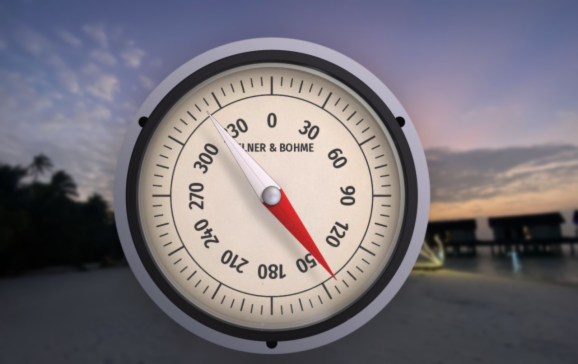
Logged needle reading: 142.5
